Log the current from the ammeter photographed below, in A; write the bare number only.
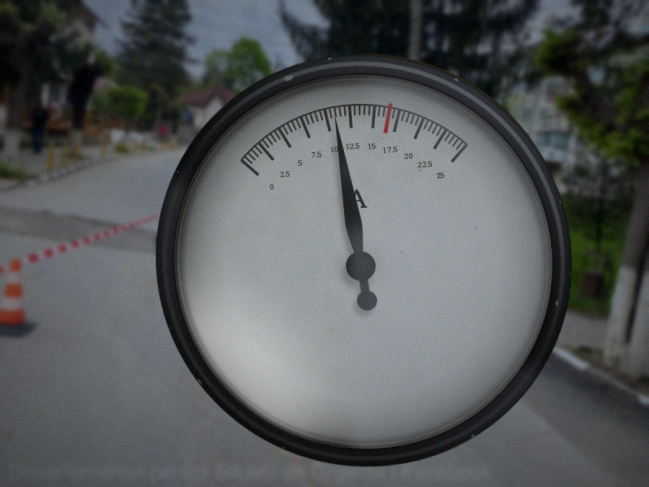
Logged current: 11
